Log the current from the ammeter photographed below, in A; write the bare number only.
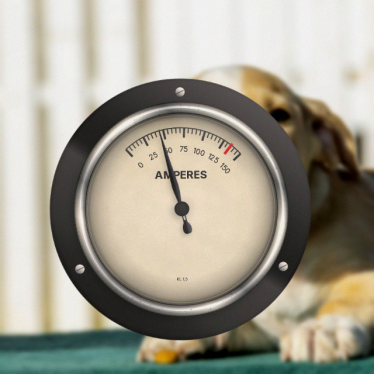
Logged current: 45
